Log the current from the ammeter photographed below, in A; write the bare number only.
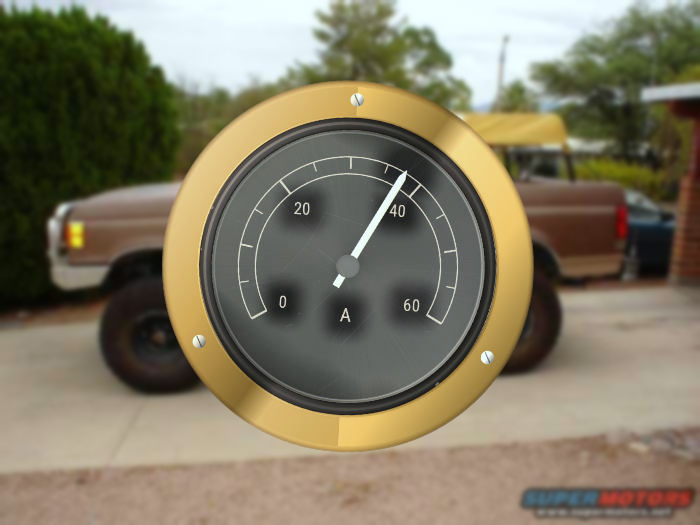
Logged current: 37.5
